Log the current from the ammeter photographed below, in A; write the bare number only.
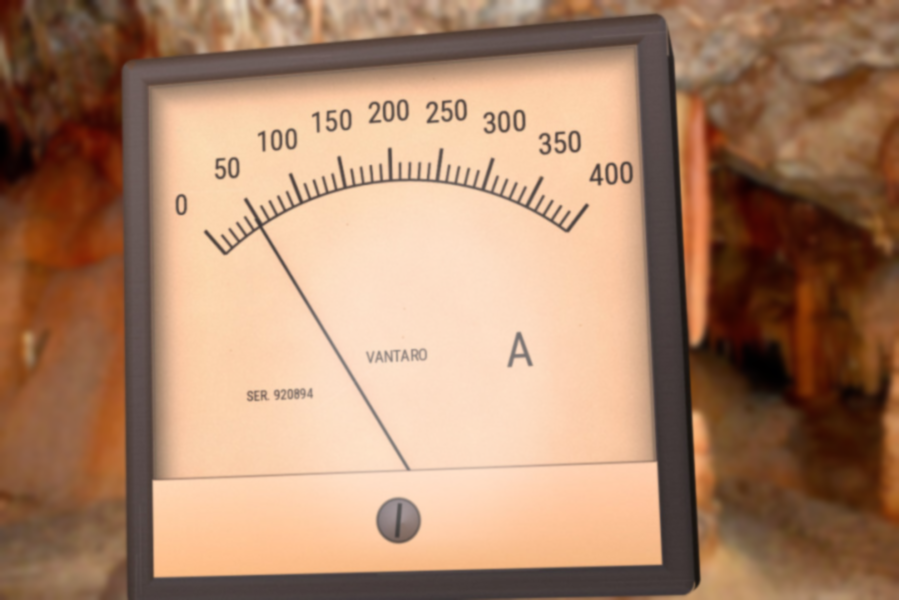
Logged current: 50
